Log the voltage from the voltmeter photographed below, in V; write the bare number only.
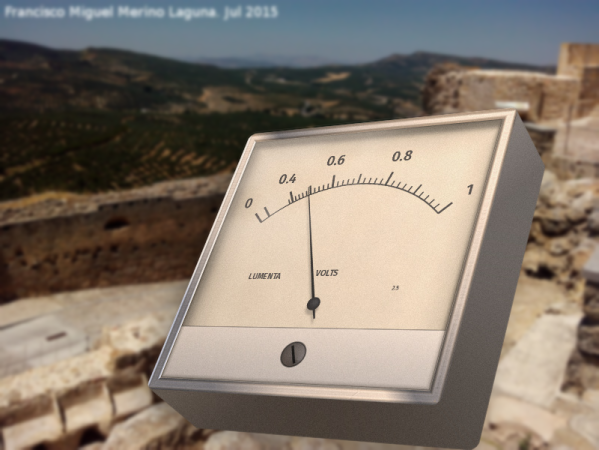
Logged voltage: 0.5
